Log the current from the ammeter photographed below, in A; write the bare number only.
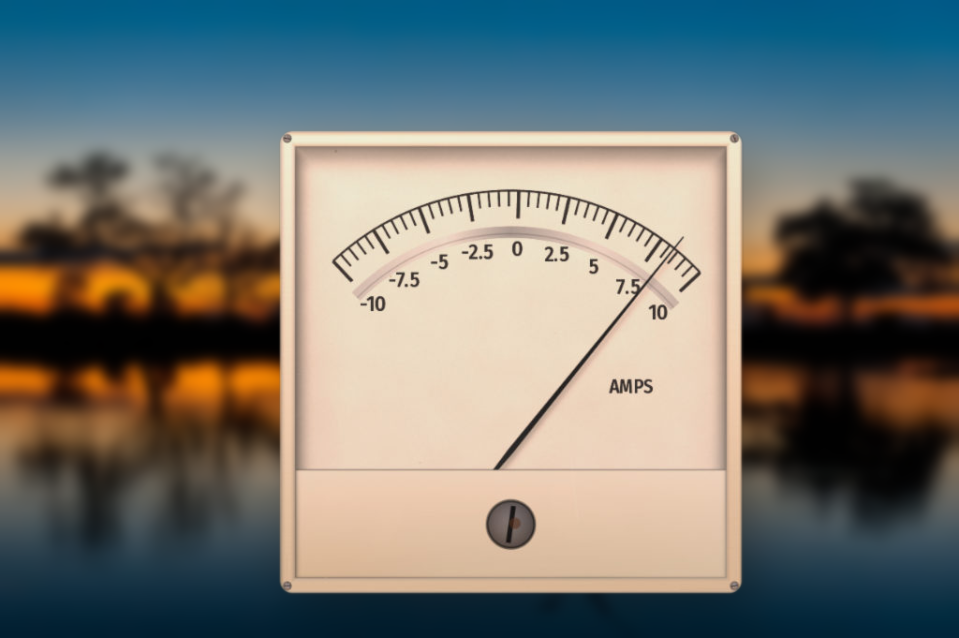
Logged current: 8.25
